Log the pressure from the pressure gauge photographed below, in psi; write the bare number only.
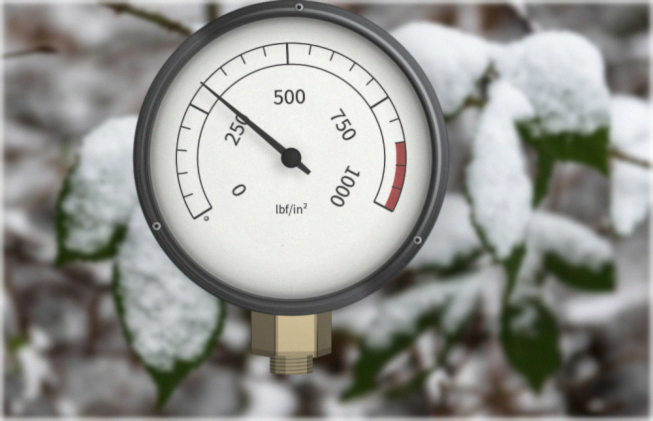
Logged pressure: 300
